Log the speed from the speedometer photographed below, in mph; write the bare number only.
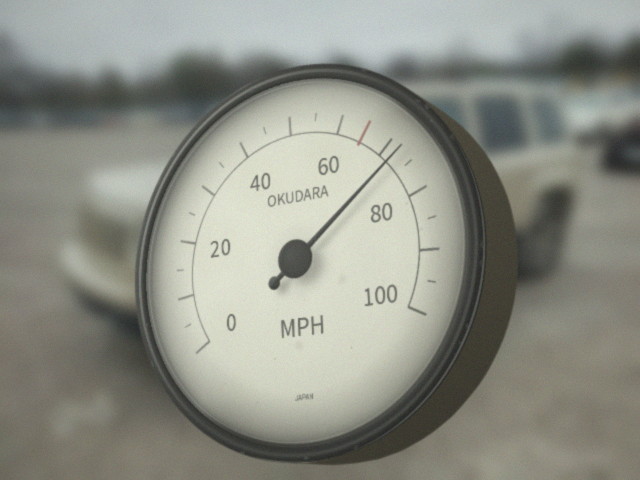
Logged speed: 72.5
